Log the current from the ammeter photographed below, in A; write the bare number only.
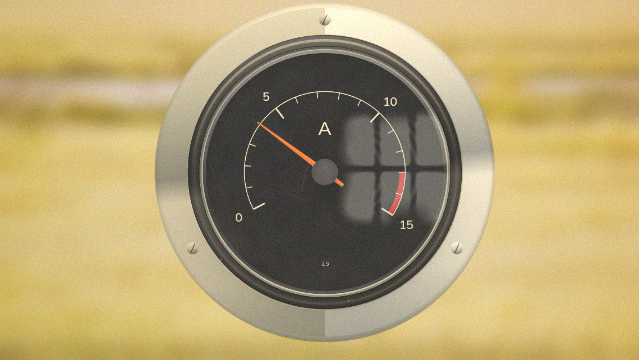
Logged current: 4
